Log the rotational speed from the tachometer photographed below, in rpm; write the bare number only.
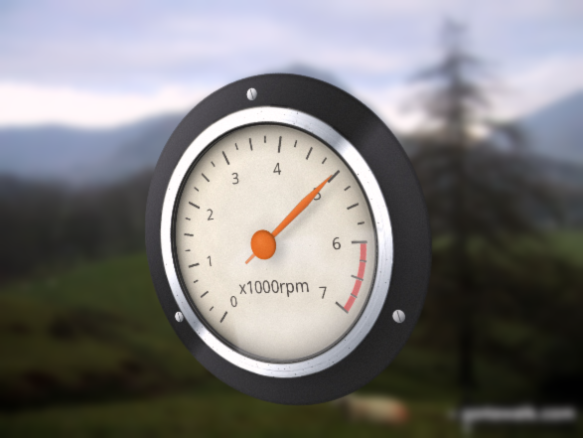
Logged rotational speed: 5000
